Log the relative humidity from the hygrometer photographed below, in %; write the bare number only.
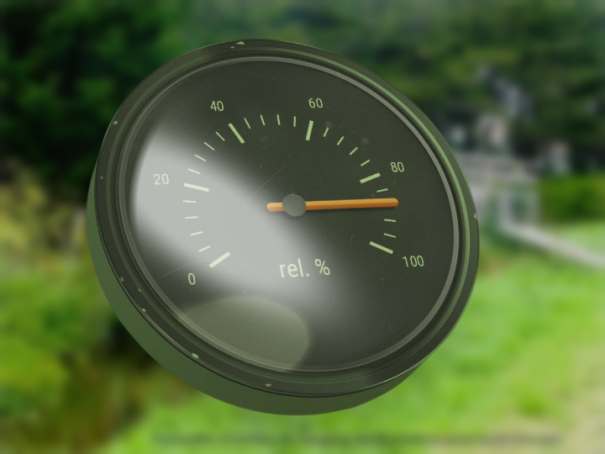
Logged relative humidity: 88
